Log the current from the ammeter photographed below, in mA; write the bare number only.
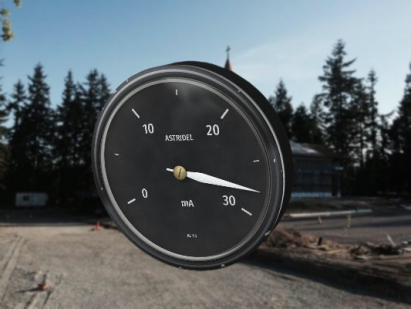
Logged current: 27.5
